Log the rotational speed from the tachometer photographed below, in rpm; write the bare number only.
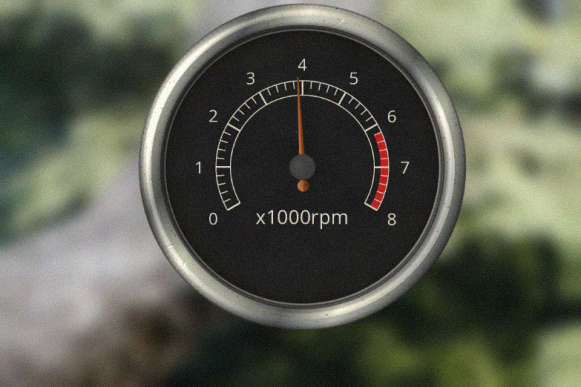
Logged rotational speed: 3900
